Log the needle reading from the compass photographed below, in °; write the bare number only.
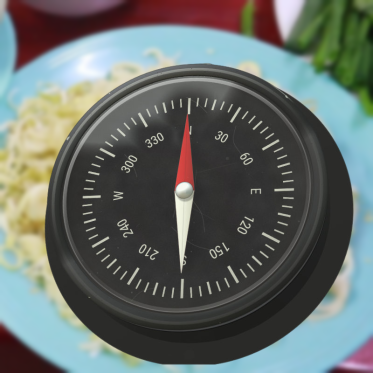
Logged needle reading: 0
